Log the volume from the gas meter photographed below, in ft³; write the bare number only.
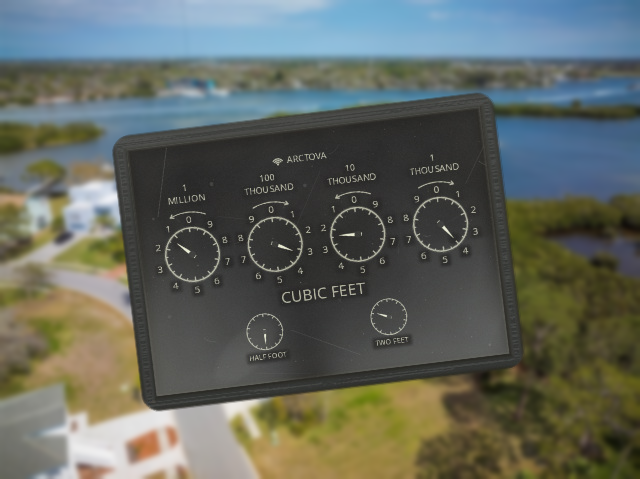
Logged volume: 132400
